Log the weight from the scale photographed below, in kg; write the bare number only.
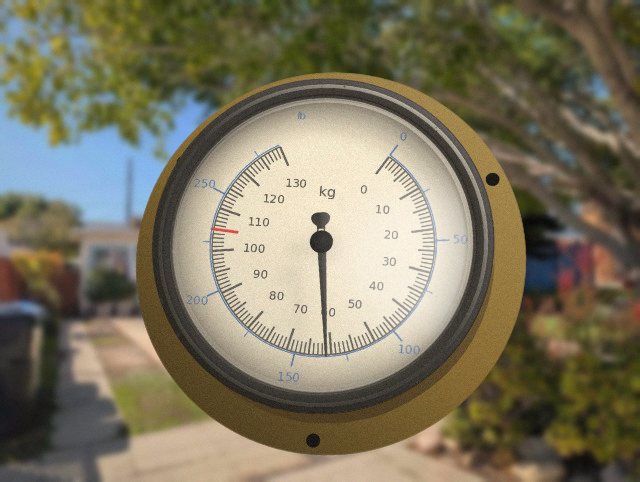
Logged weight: 61
